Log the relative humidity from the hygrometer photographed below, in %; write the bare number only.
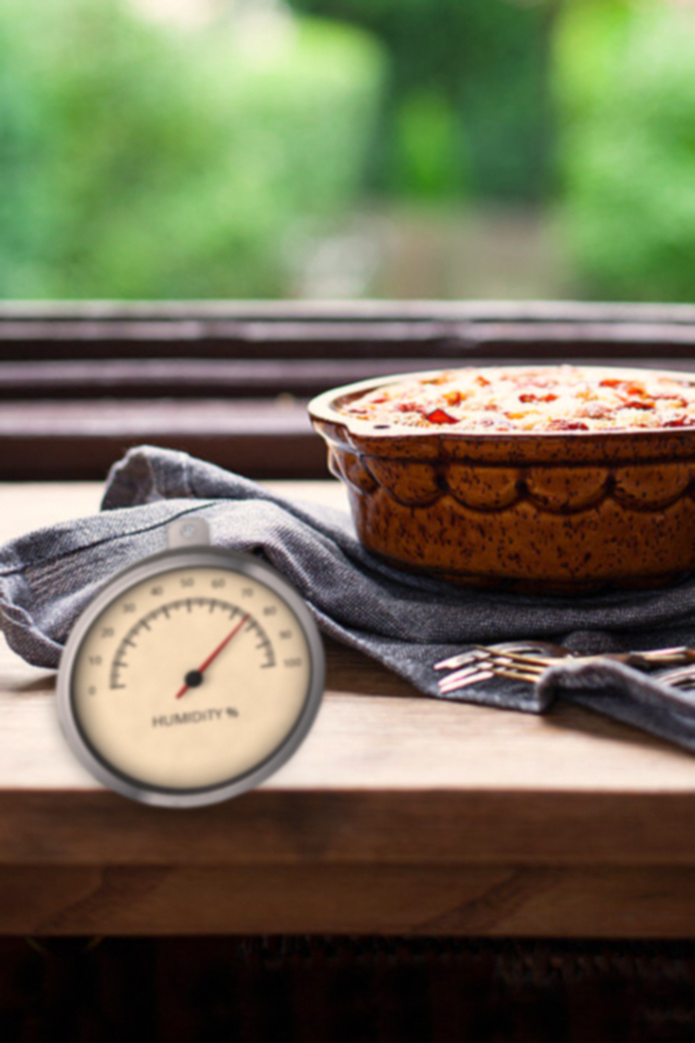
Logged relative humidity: 75
